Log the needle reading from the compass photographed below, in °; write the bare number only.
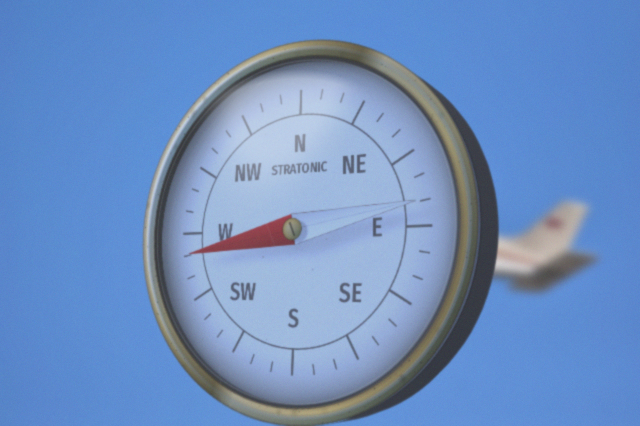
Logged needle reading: 260
